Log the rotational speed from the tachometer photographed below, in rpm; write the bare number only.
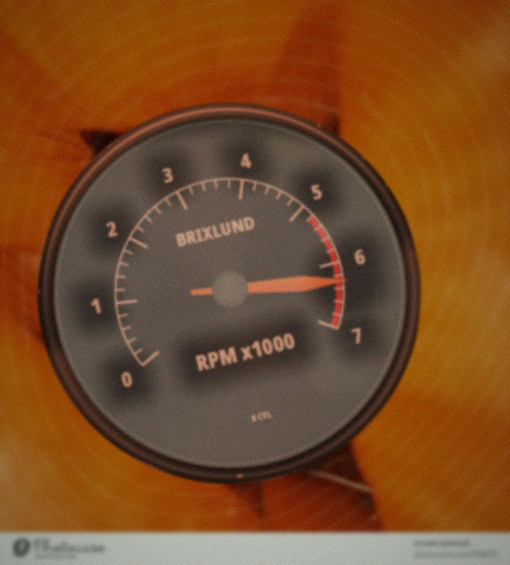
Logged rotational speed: 6300
